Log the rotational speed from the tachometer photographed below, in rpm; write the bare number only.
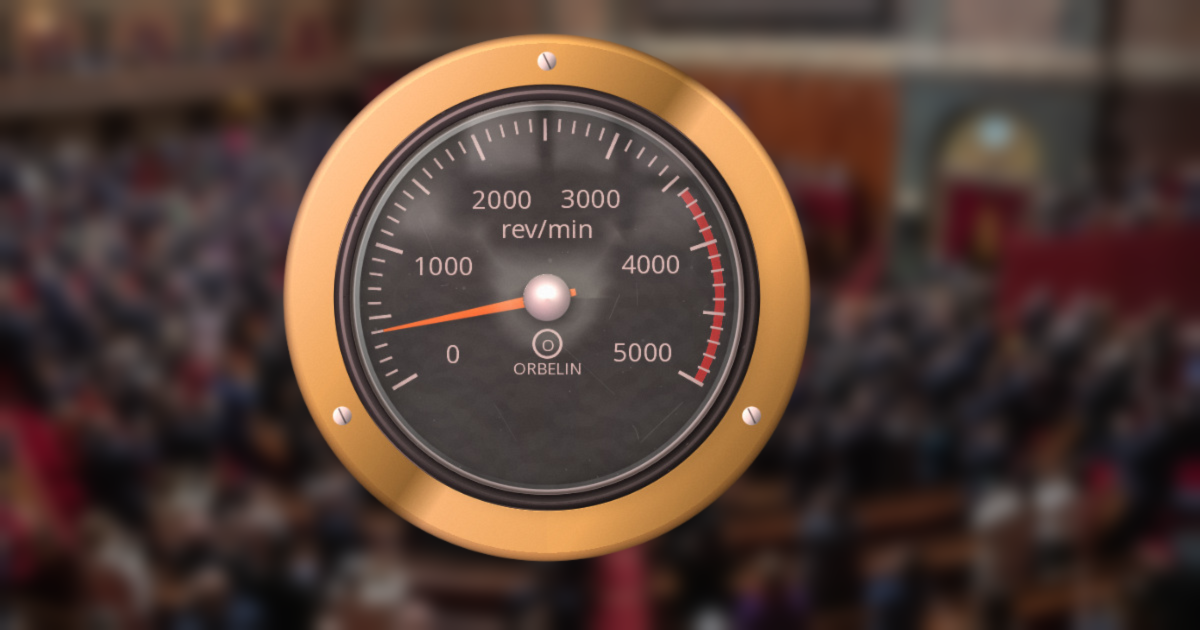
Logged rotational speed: 400
